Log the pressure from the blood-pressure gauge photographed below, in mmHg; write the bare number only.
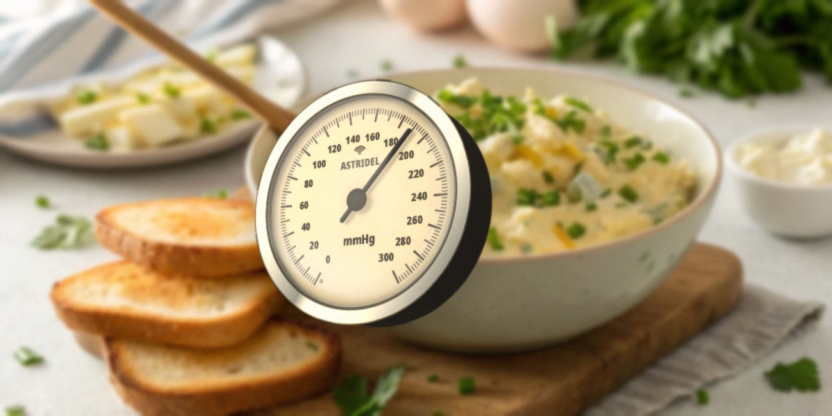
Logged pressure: 190
